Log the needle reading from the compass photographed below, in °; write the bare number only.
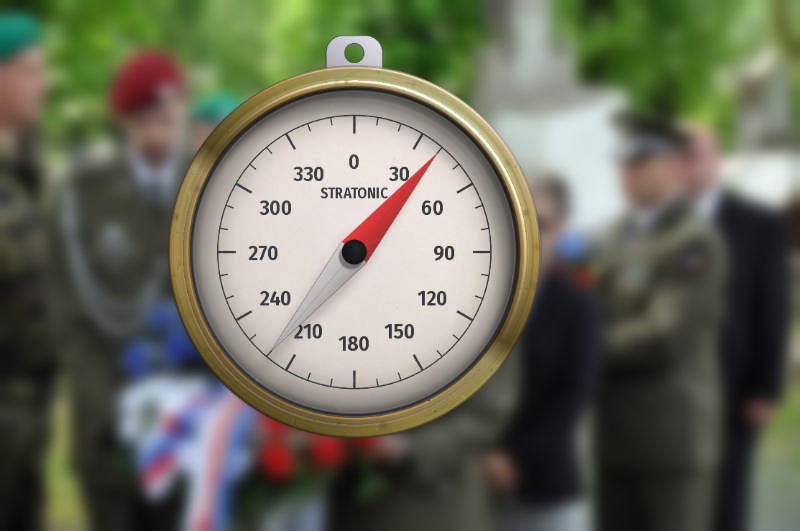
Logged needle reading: 40
